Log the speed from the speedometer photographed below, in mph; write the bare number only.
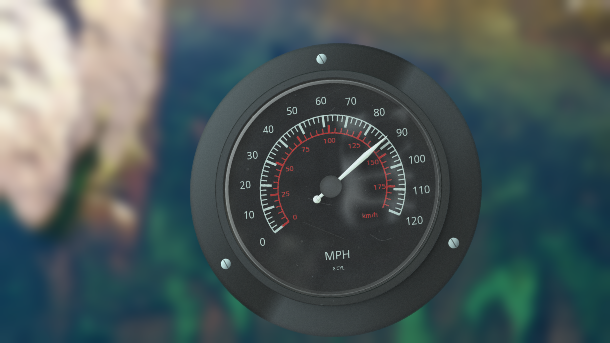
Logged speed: 88
